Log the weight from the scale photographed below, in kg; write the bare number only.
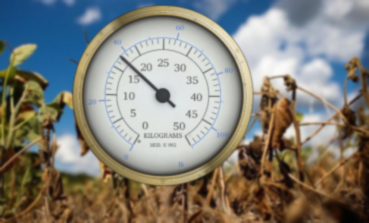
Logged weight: 17
